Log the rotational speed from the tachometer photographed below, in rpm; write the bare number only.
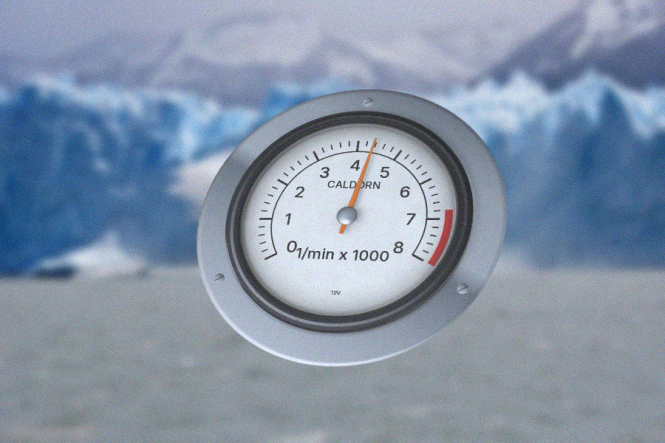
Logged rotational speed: 4400
